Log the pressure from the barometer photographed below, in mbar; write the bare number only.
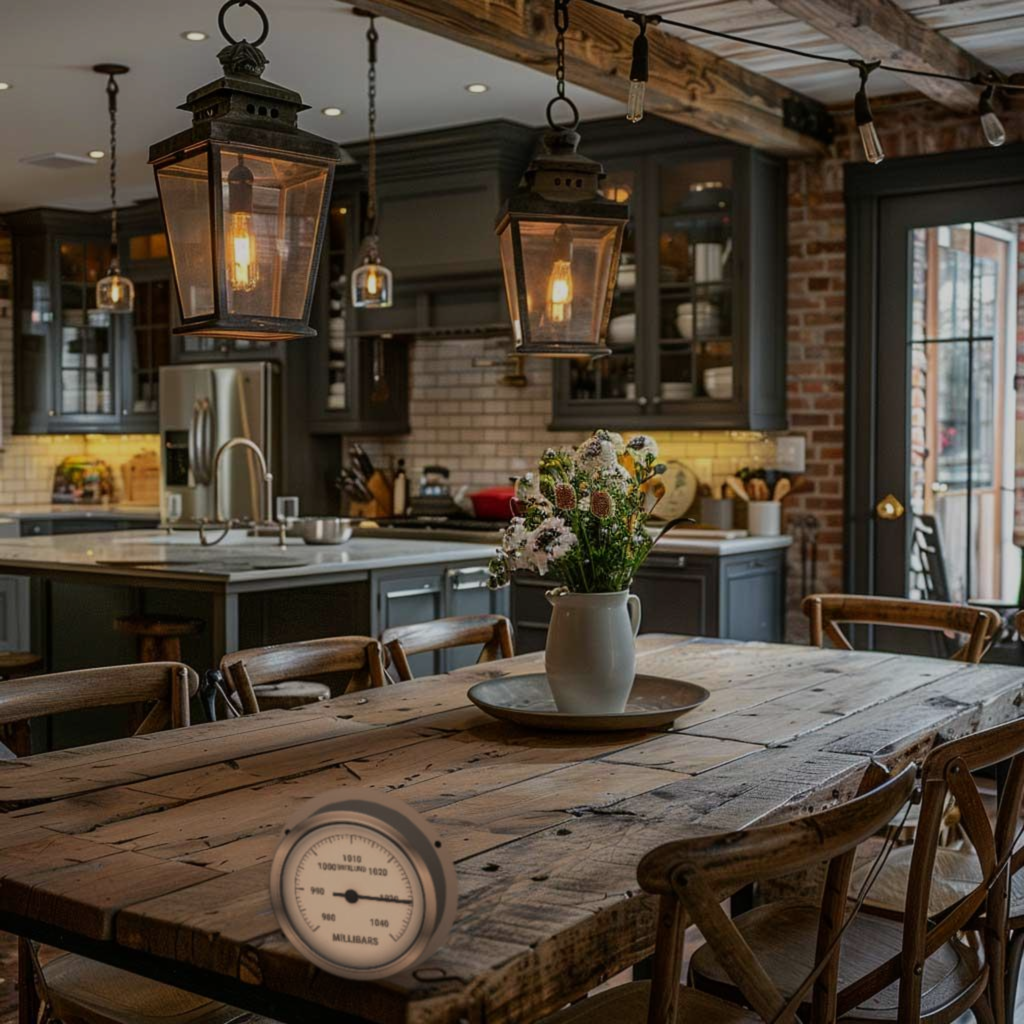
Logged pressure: 1030
